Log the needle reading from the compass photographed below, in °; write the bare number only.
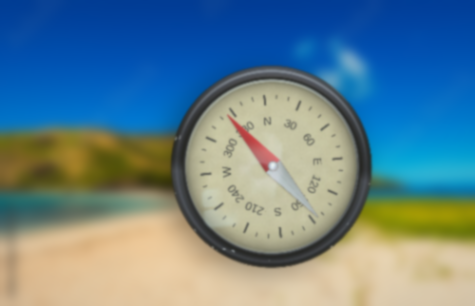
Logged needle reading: 325
